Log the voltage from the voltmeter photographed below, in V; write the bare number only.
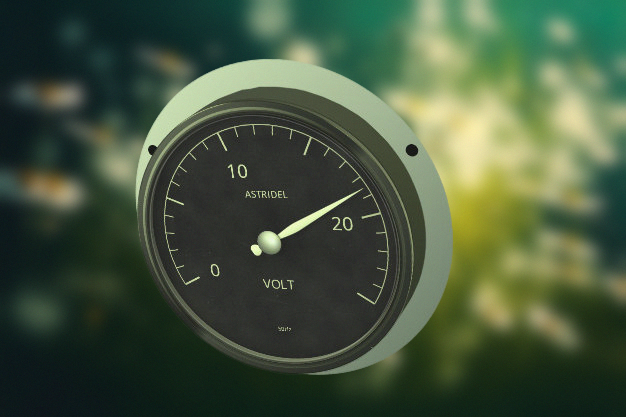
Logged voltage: 18.5
